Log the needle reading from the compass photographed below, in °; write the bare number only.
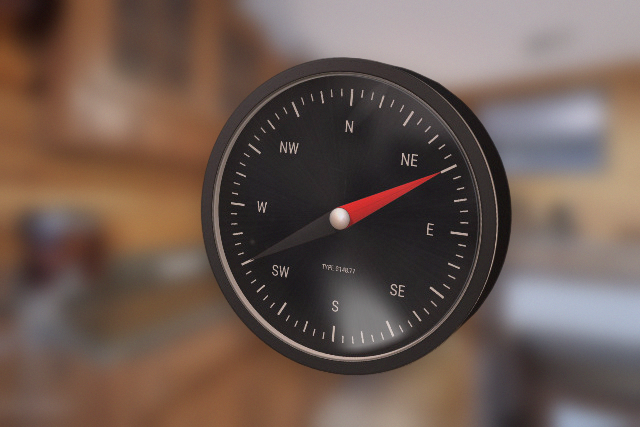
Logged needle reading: 60
